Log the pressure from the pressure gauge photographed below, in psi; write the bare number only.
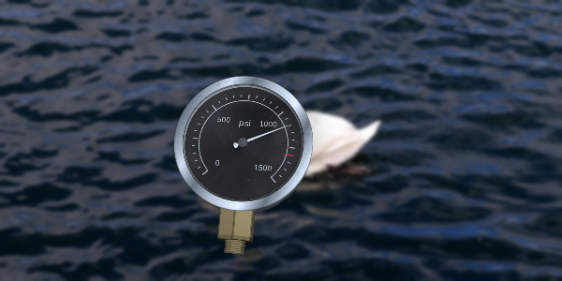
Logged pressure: 1100
